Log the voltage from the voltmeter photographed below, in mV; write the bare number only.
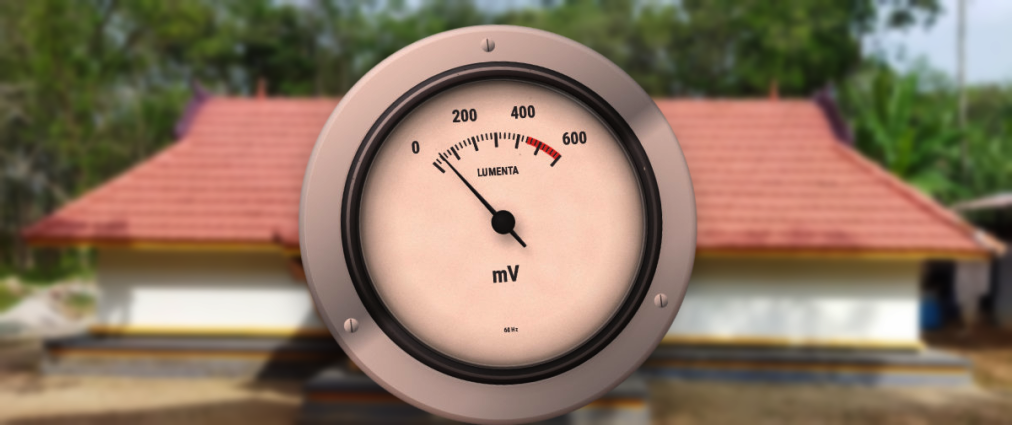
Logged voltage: 40
